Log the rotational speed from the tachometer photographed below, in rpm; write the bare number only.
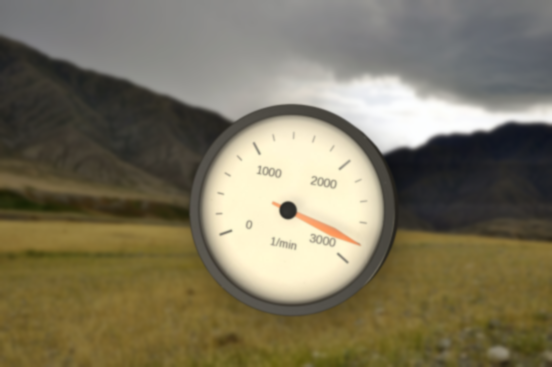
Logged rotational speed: 2800
